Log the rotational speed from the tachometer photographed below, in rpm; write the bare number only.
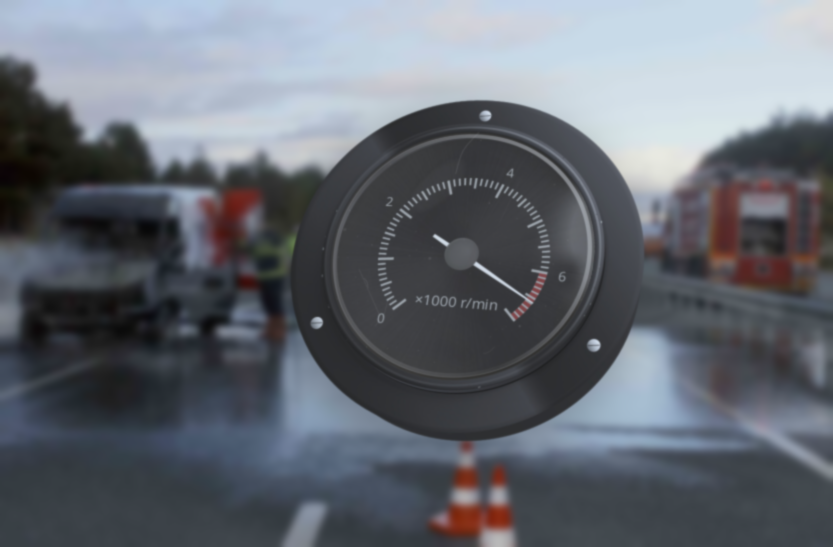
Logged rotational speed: 6600
